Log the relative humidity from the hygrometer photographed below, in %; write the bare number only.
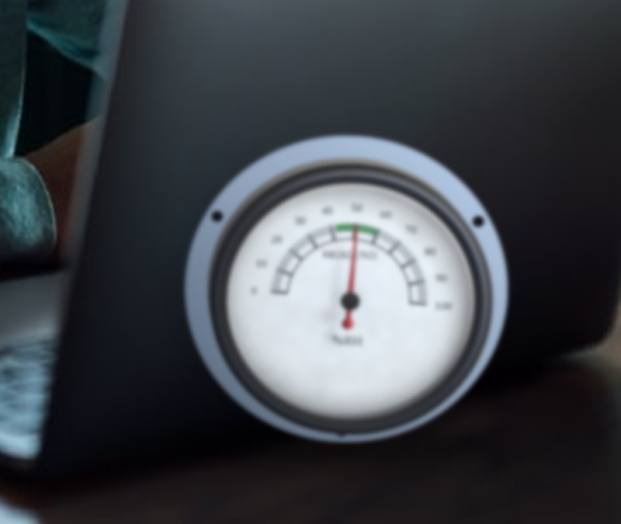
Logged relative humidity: 50
